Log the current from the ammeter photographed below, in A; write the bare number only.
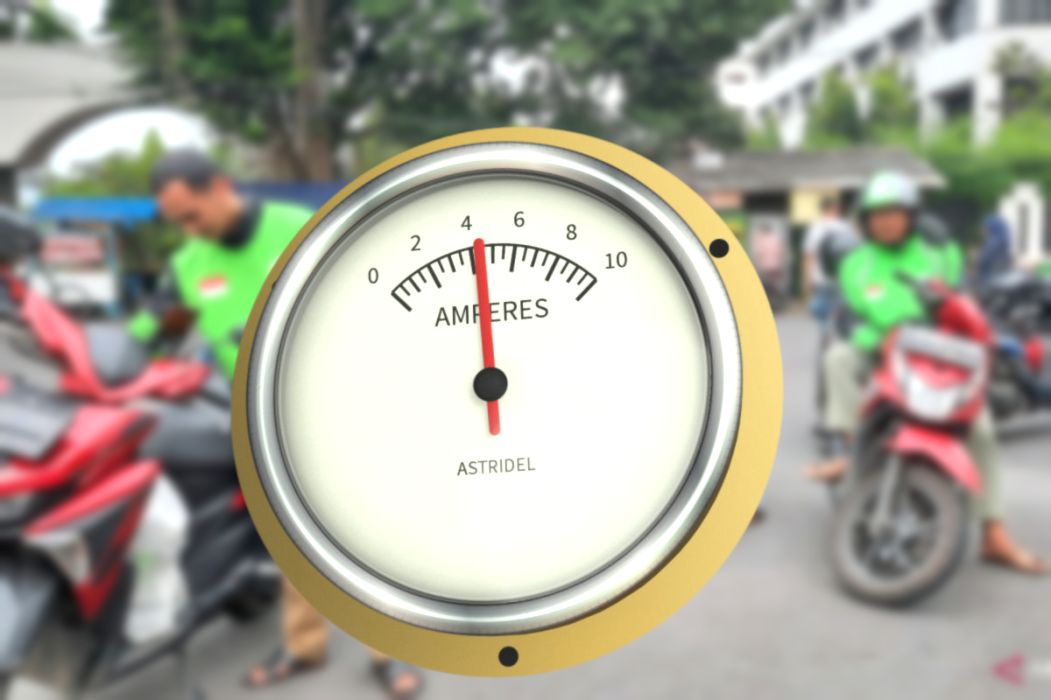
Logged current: 4.5
